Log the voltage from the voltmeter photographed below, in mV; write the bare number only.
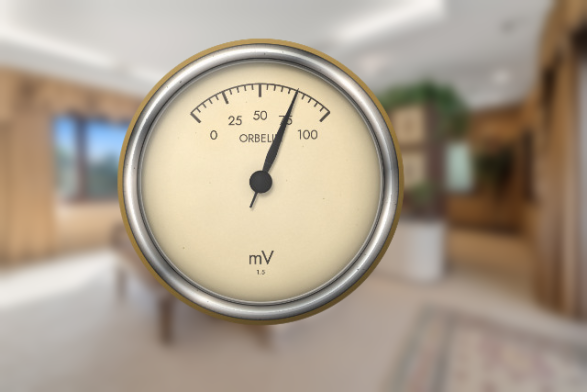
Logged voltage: 75
